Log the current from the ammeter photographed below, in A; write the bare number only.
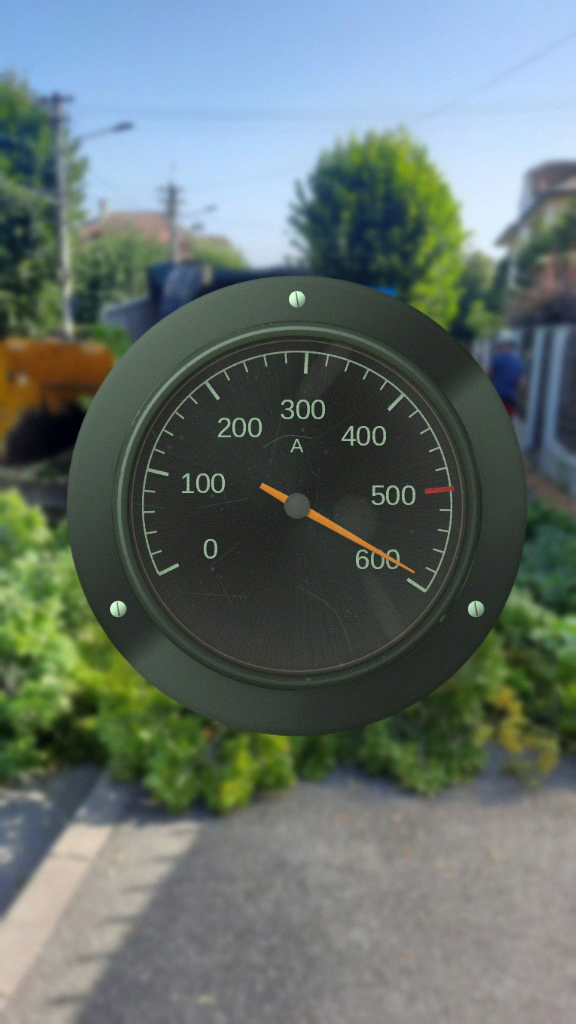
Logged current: 590
